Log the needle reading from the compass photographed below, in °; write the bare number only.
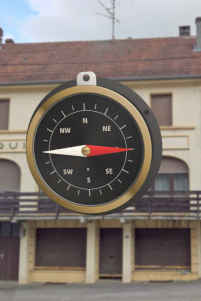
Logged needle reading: 90
